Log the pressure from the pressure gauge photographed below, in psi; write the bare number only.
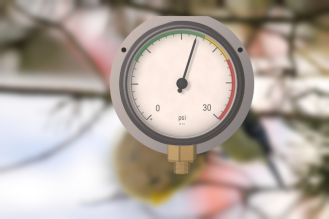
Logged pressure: 17
